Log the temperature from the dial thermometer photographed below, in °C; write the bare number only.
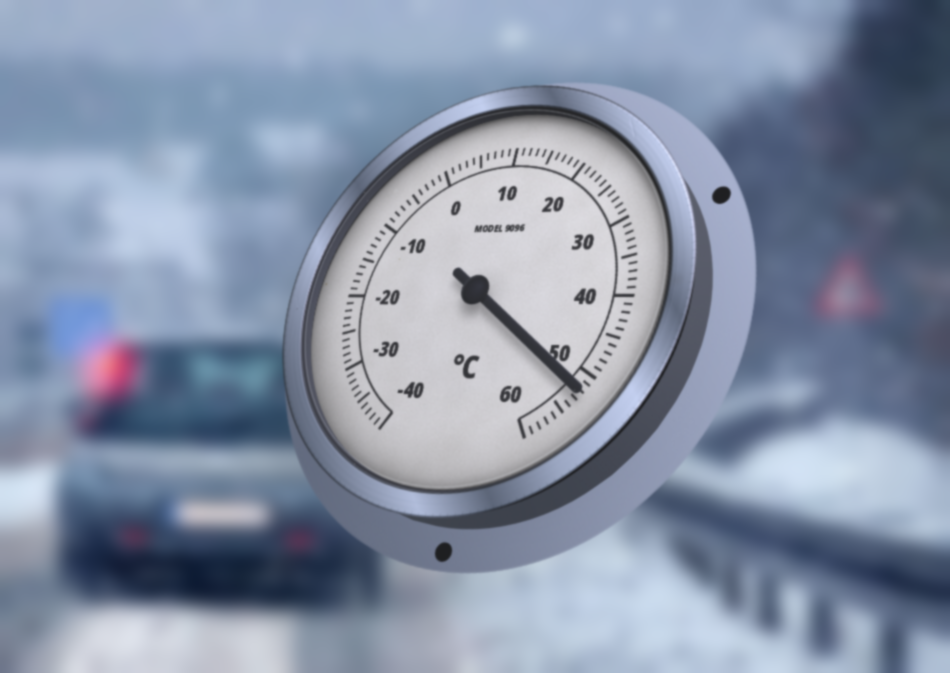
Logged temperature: 52
